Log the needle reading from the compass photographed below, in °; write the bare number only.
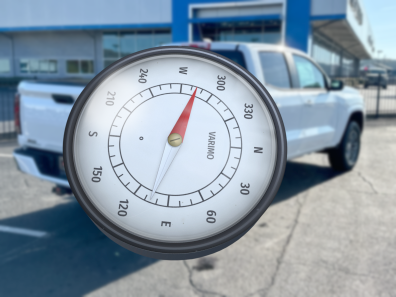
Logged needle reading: 285
